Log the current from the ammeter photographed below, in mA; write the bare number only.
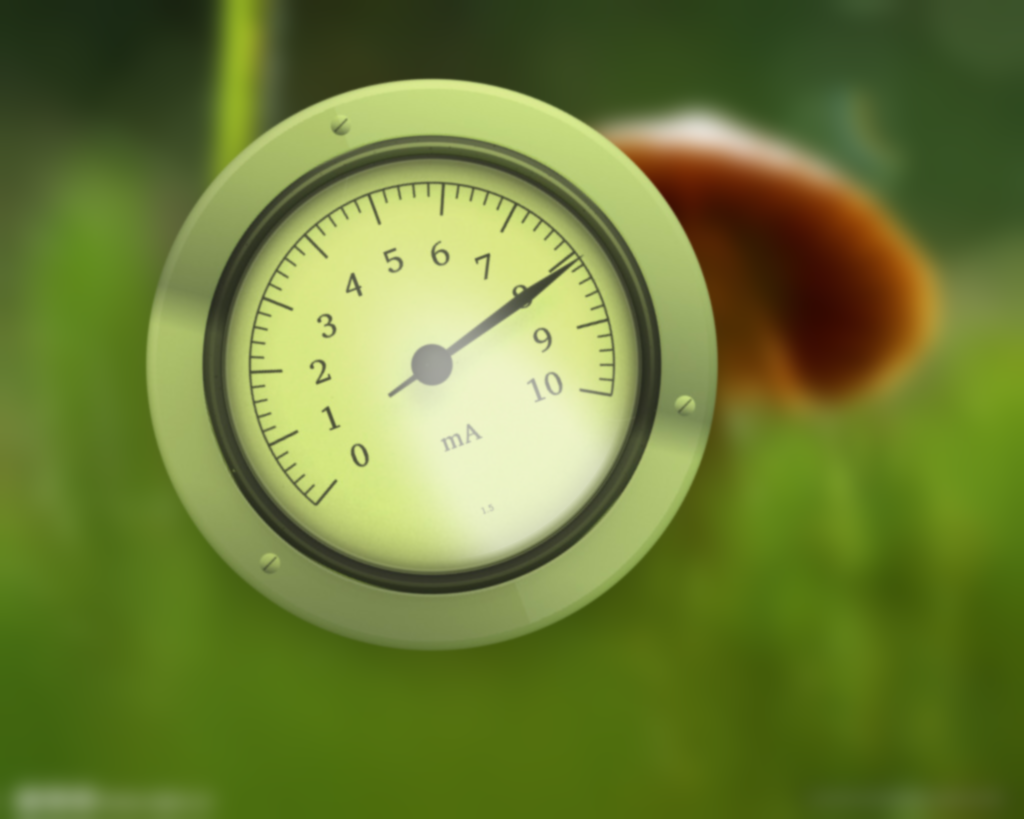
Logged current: 8.1
